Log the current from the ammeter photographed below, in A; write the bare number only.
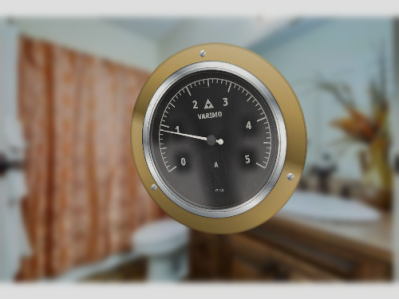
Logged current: 0.9
